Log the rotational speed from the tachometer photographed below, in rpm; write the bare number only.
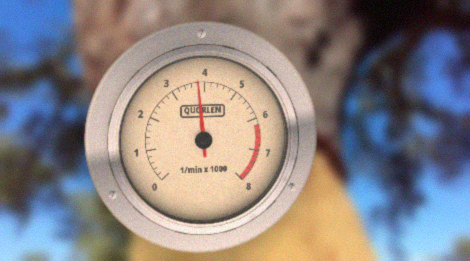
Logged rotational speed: 3800
